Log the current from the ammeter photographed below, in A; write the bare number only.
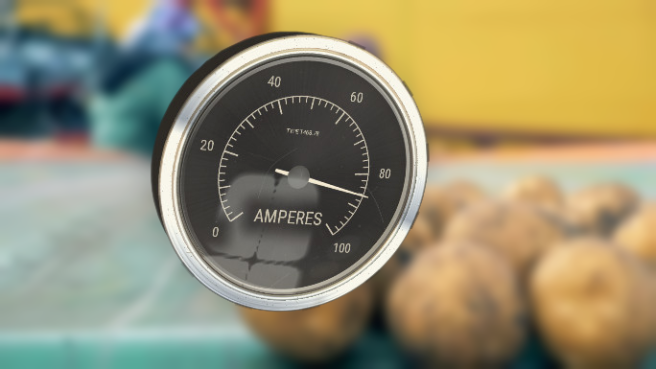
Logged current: 86
